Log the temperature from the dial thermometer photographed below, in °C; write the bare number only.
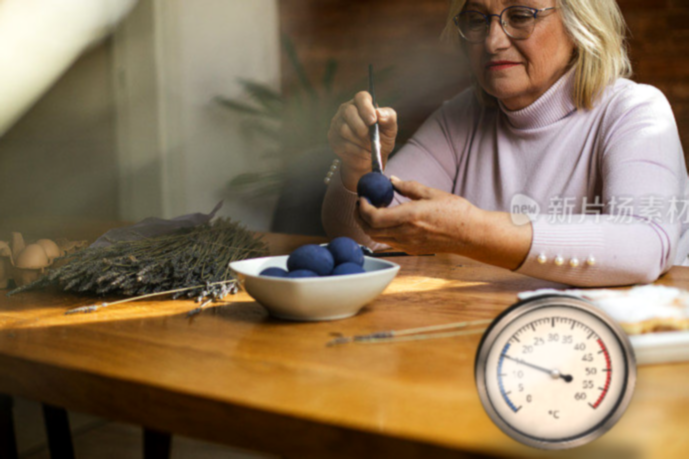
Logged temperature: 15
